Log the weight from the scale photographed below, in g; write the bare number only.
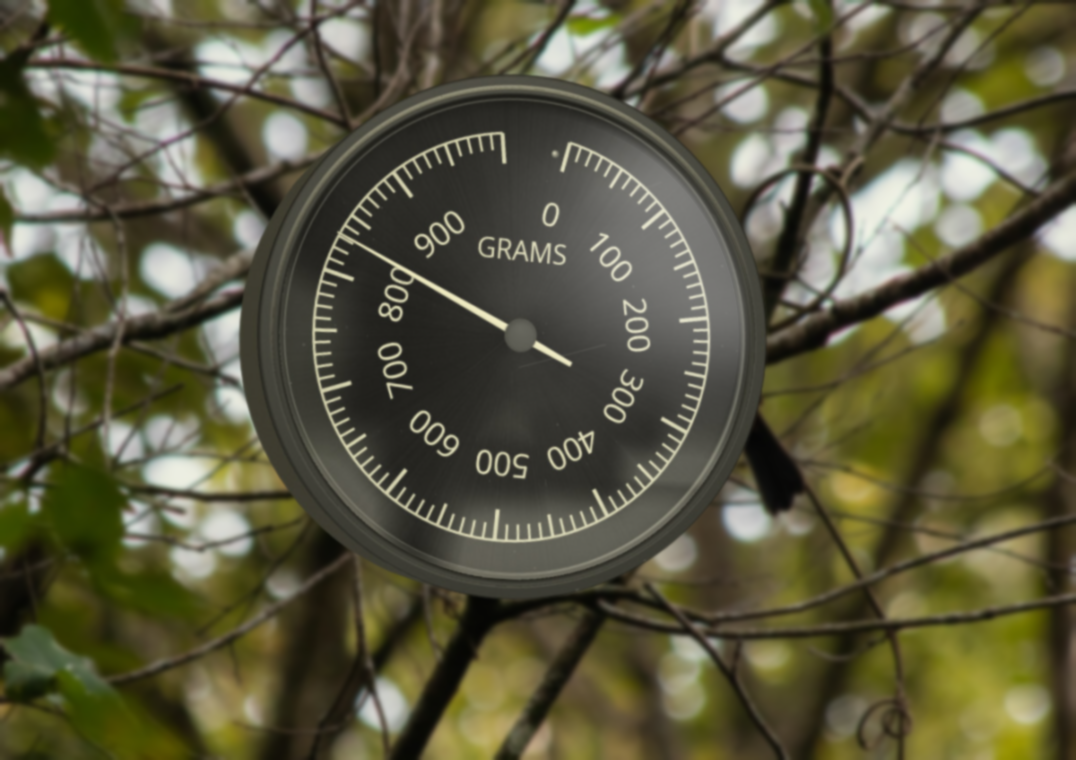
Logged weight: 830
